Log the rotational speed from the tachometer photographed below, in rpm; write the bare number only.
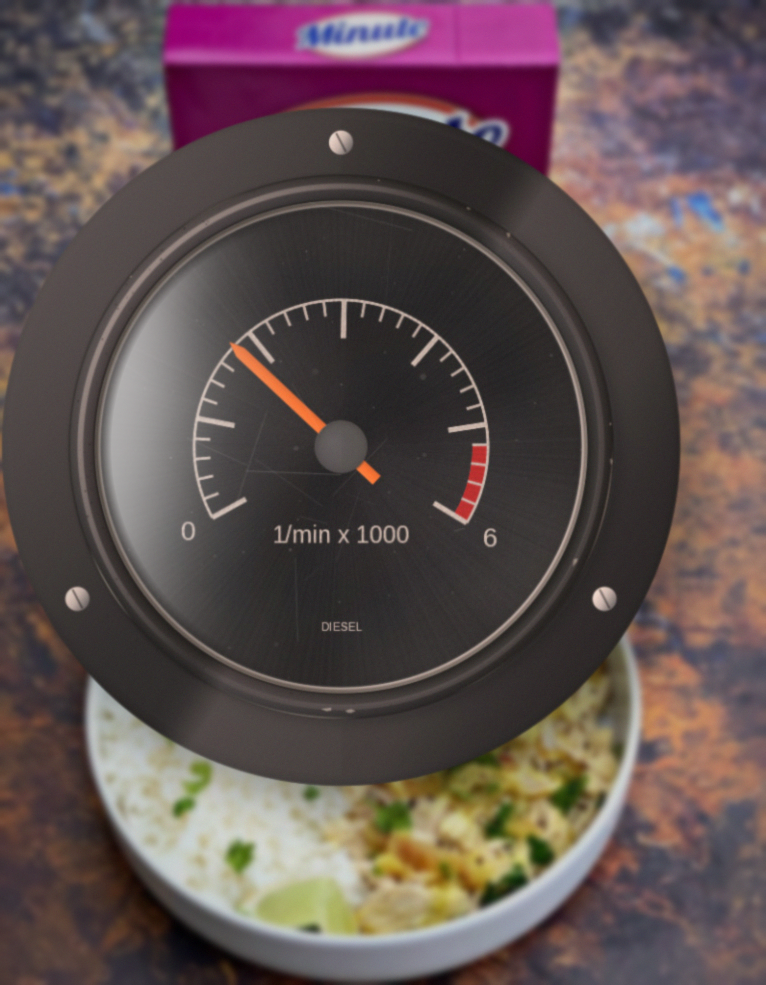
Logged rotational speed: 1800
